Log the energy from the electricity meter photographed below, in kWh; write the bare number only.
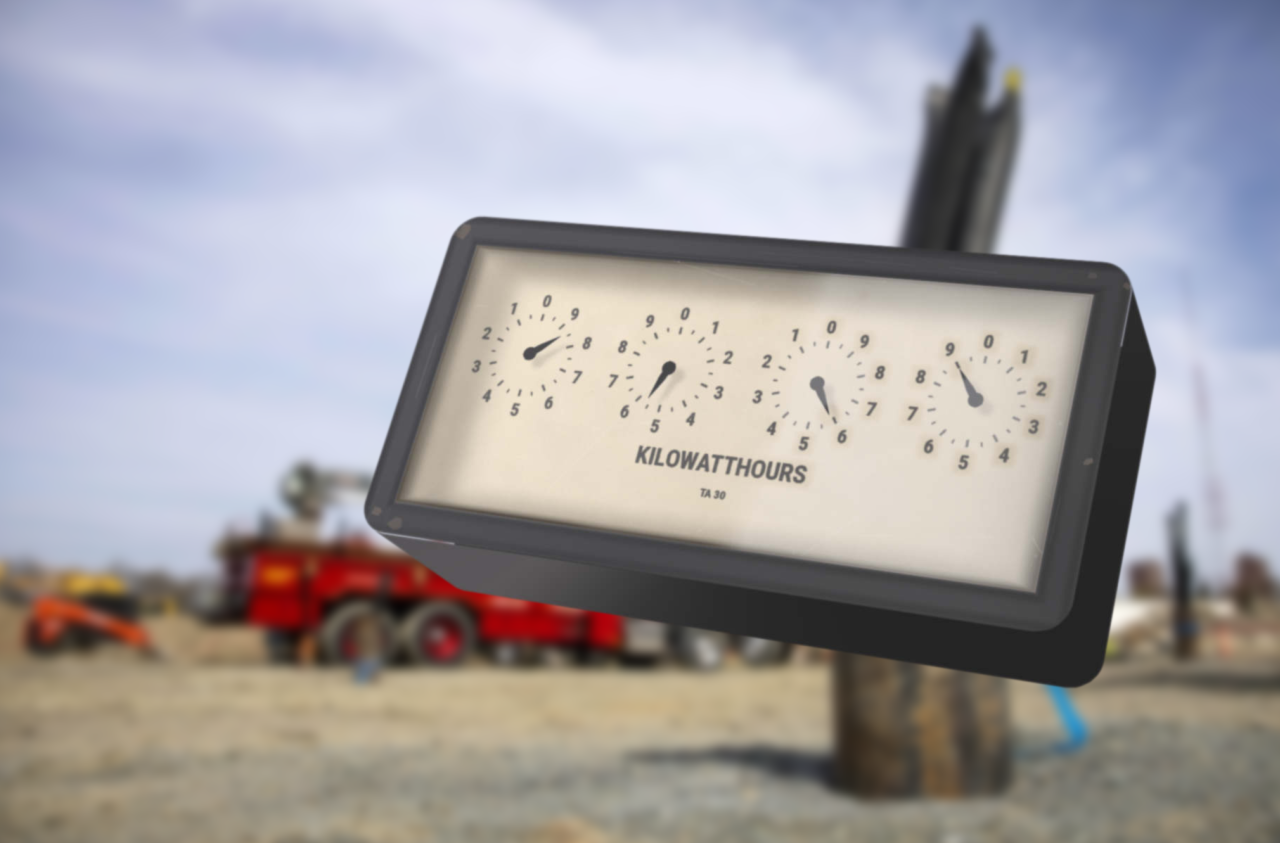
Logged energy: 8559
